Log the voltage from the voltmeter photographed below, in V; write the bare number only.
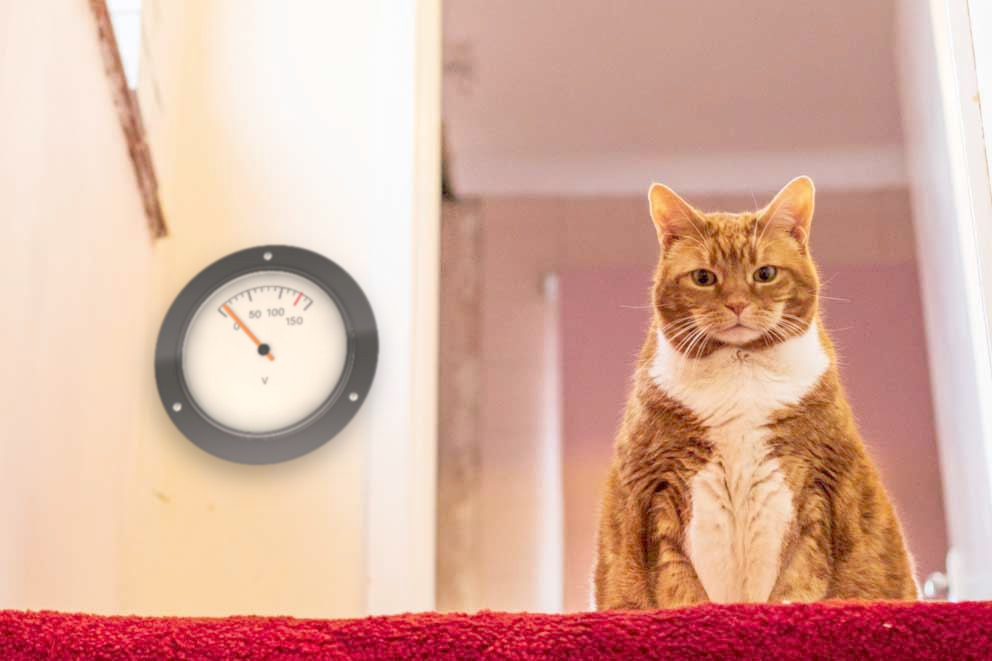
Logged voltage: 10
